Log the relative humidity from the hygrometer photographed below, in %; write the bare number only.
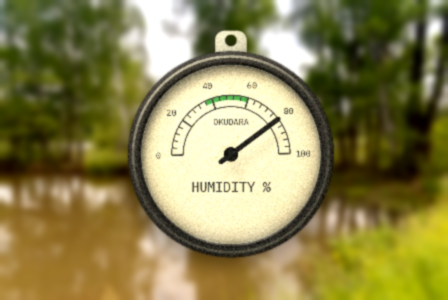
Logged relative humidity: 80
